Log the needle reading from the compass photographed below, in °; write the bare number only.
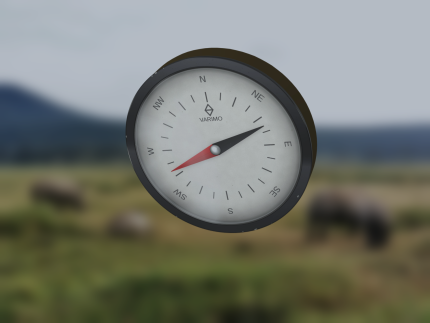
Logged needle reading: 247.5
